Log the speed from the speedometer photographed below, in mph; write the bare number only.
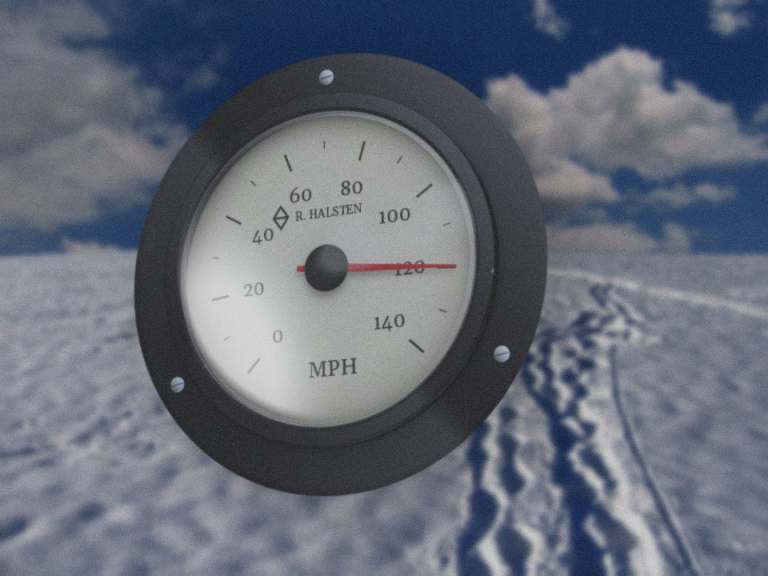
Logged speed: 120
